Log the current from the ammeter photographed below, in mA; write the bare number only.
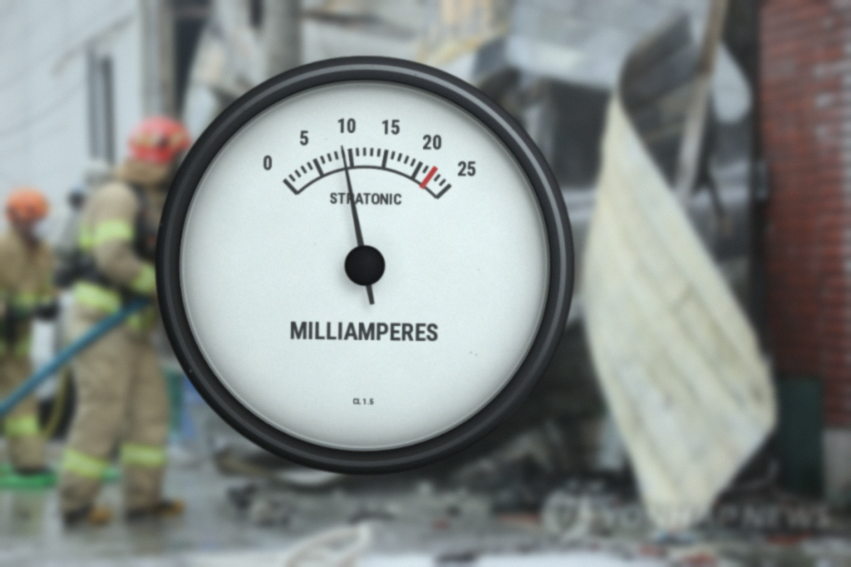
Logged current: 9
